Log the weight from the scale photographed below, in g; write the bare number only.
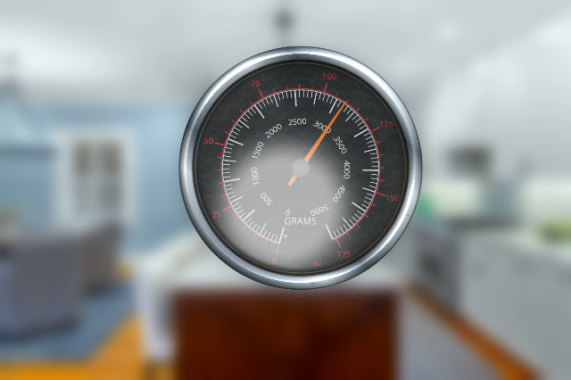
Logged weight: 3100
